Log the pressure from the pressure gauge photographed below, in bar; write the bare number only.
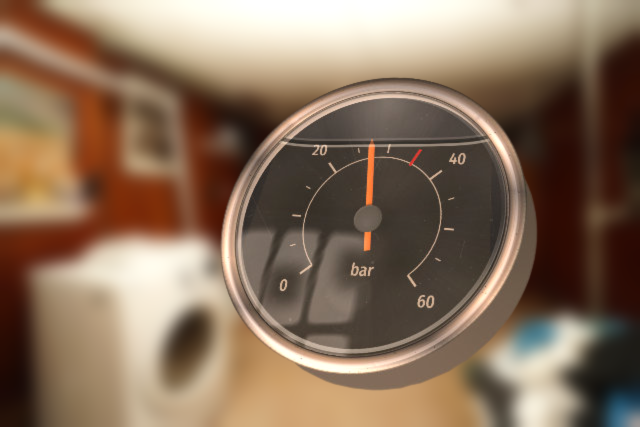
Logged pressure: 27.5
